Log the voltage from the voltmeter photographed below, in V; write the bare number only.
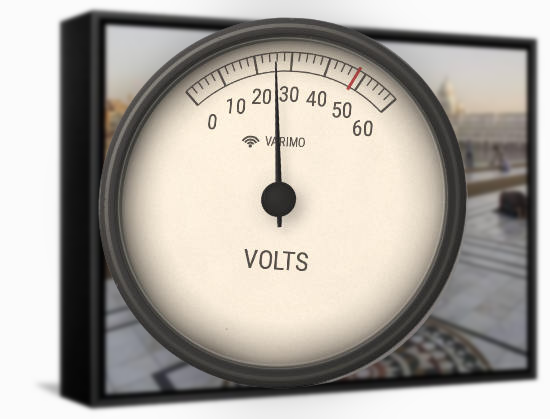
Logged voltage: 26
